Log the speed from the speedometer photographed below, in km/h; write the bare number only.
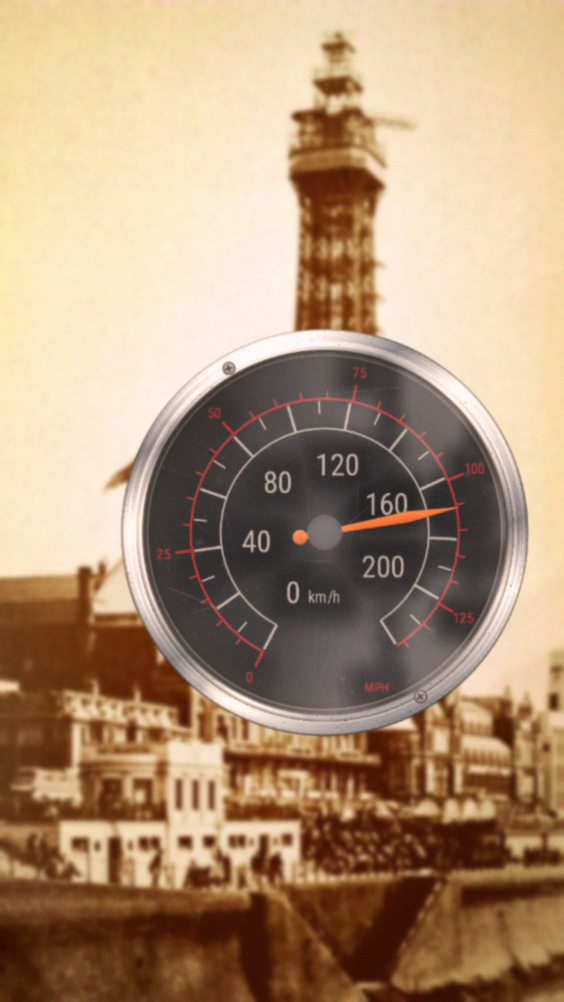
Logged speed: 170
